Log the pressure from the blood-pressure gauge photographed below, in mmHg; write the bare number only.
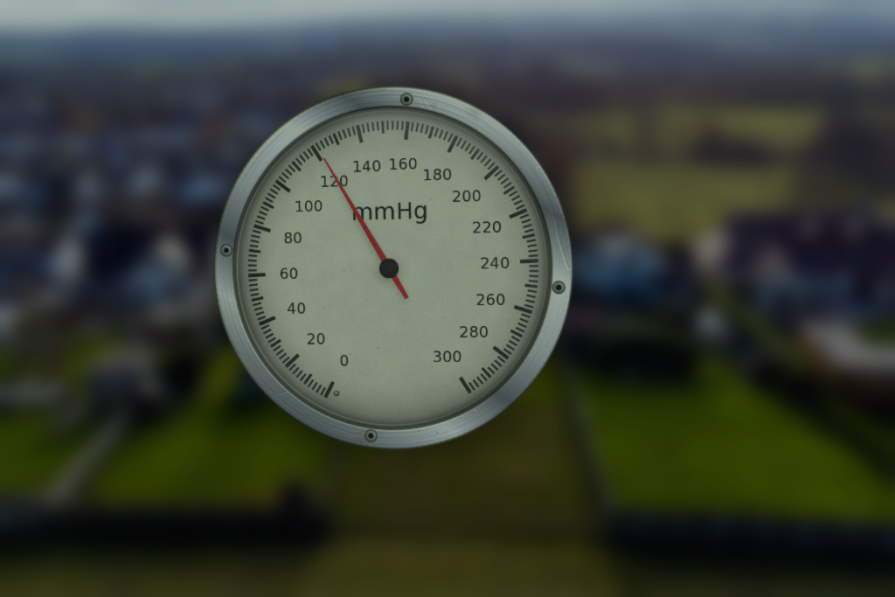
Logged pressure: 122
